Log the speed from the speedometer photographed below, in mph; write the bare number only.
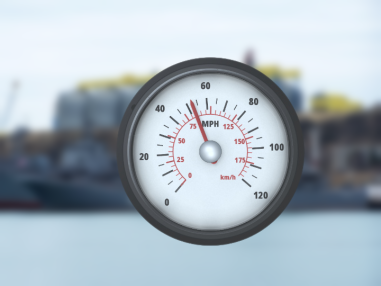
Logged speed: 52.5
